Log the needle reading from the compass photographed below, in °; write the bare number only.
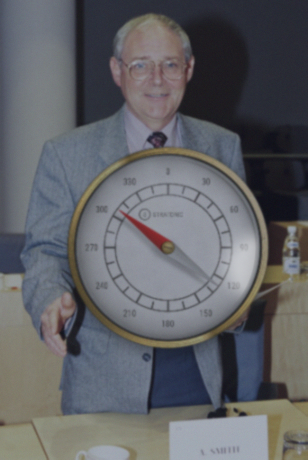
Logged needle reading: 307.5
